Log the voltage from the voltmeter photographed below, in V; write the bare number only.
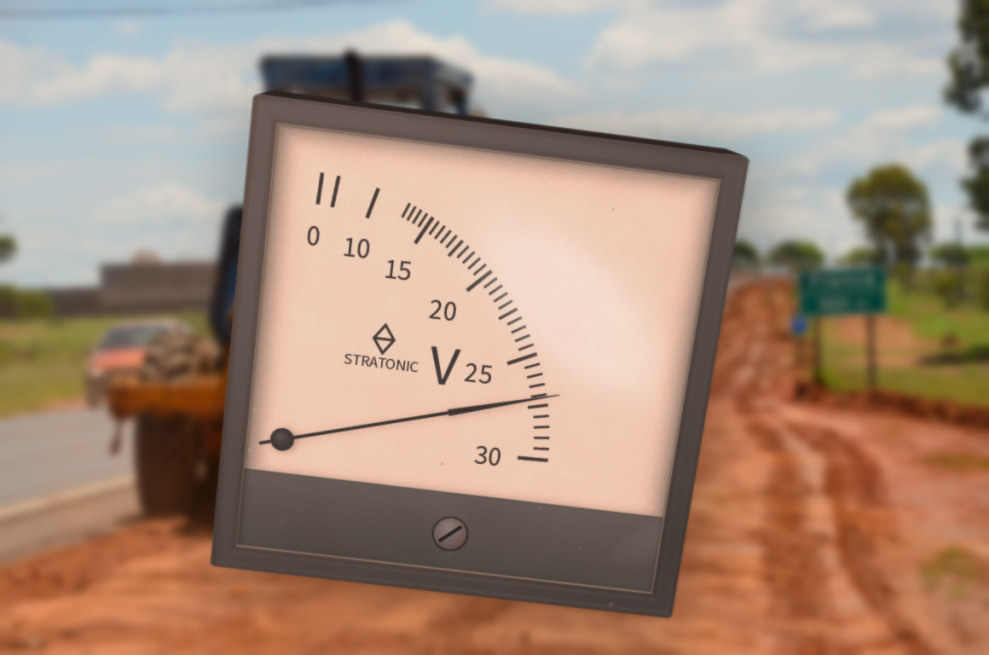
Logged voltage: 27
